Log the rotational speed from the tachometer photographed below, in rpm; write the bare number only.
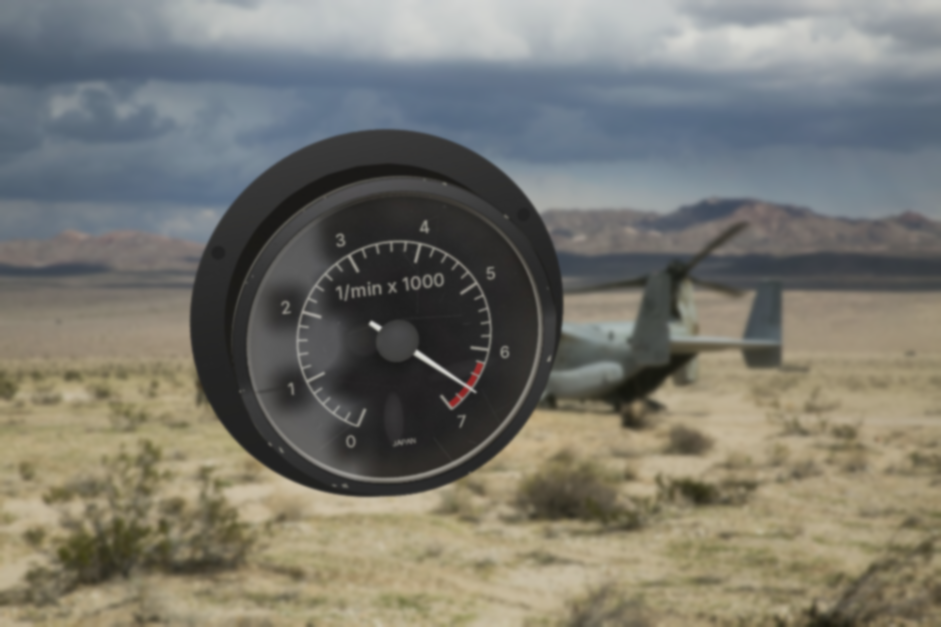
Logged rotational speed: 6600
